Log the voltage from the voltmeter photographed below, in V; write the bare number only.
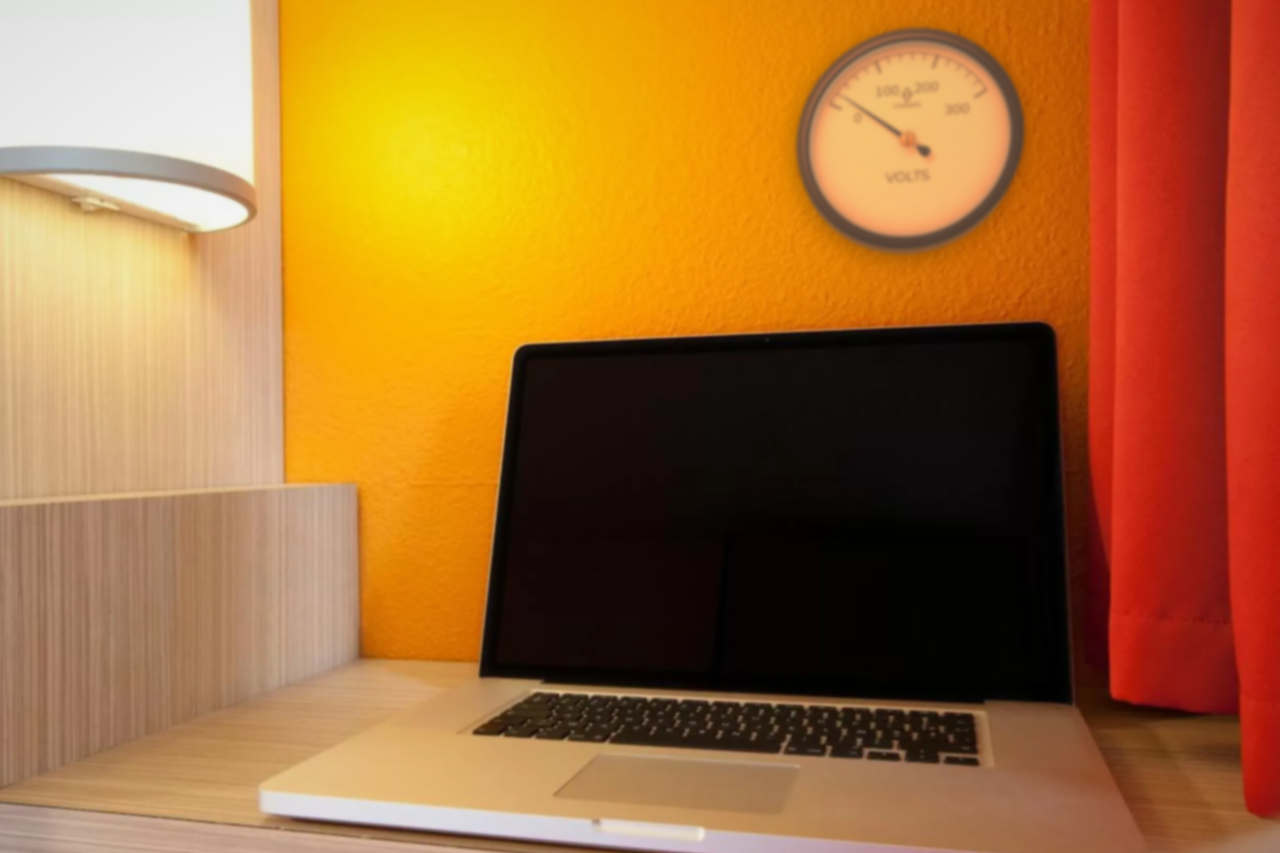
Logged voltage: 20
